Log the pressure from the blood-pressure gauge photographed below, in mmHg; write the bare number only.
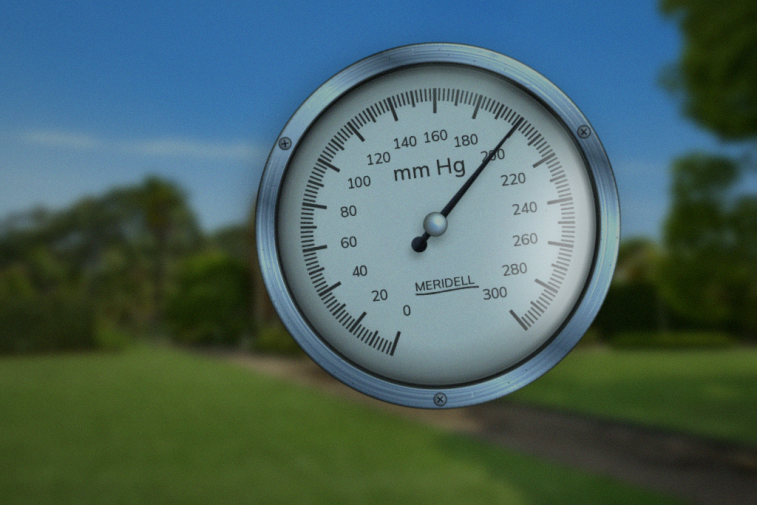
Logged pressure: 200
